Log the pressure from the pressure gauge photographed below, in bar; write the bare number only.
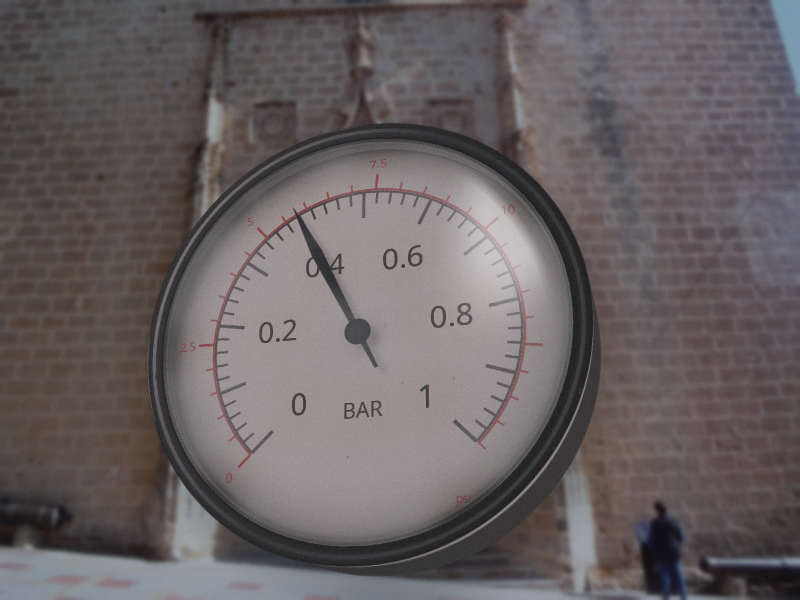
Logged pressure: 0.4
